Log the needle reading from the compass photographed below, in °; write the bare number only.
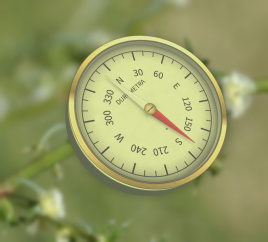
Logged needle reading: 170
